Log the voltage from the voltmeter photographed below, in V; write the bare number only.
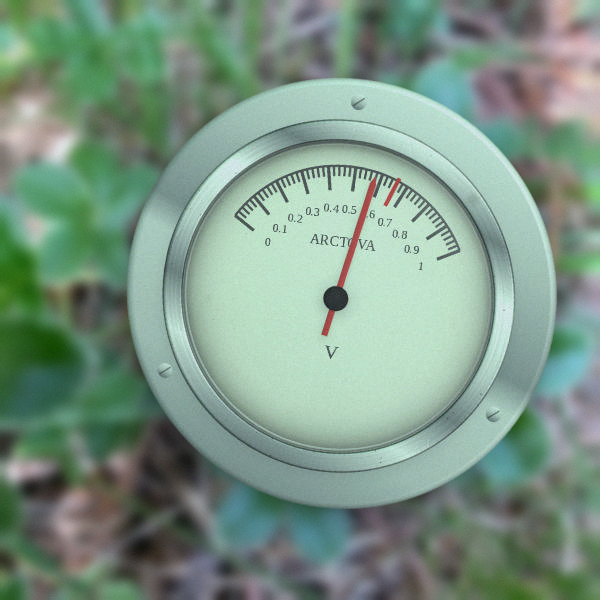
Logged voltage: 0.58
